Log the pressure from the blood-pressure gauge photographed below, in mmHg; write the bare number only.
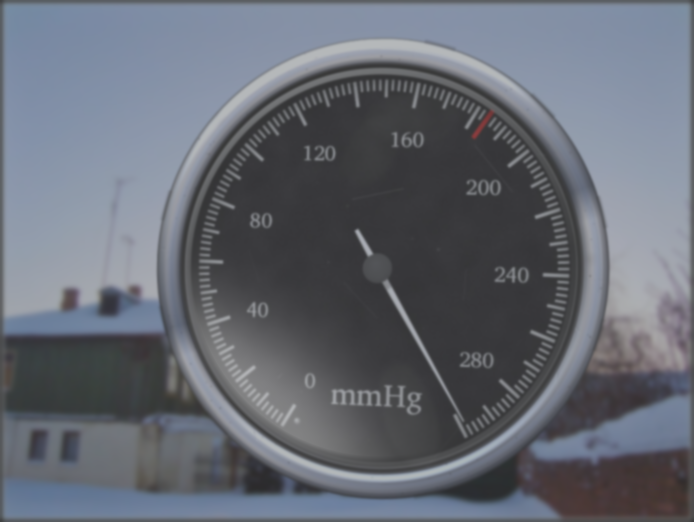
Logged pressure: 298
